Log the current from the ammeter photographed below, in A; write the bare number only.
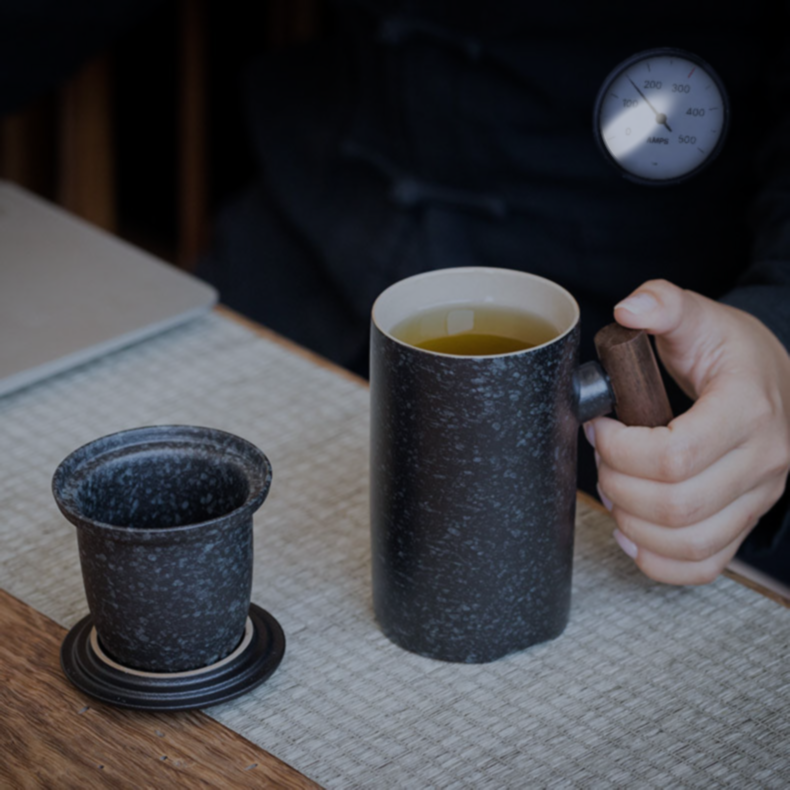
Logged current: 150
